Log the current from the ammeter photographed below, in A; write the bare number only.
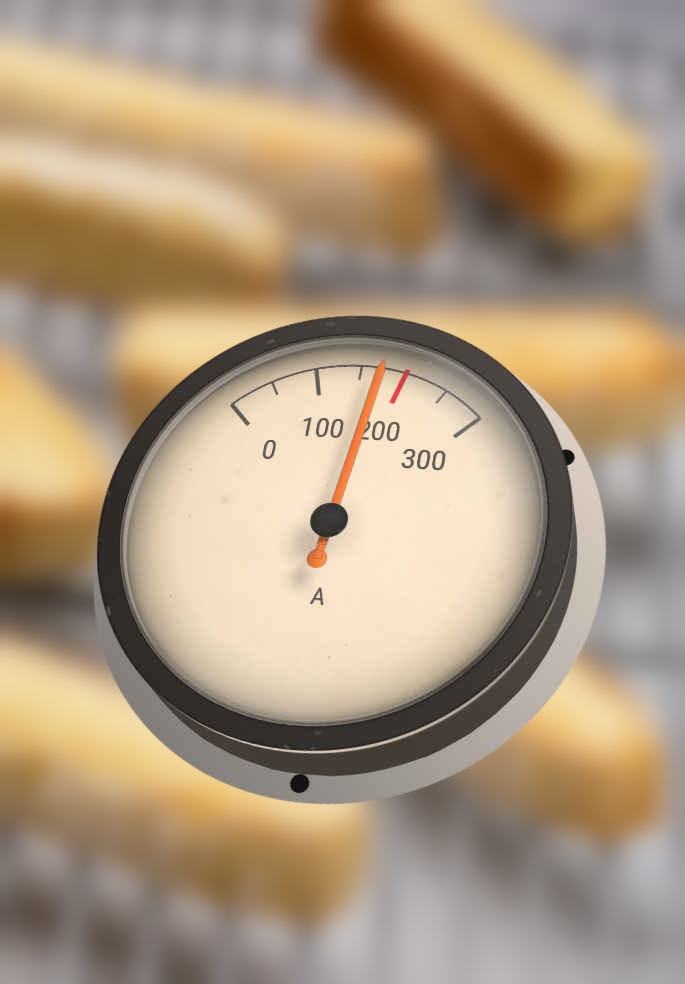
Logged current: 175
